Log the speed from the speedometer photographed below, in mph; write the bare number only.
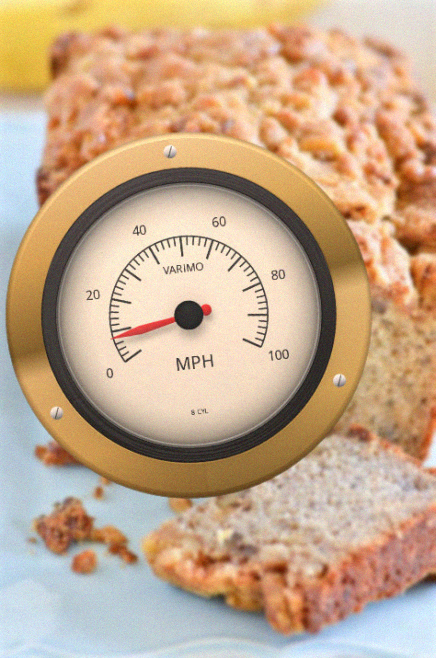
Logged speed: 8
